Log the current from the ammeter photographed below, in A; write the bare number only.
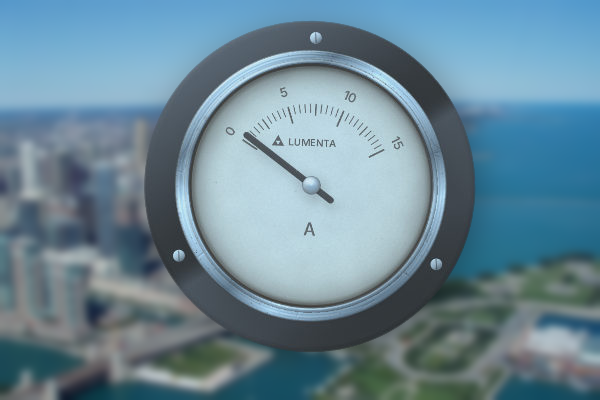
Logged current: 0.5
